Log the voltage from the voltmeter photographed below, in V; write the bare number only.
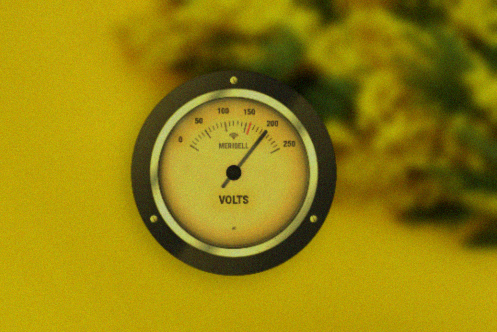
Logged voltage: 200
